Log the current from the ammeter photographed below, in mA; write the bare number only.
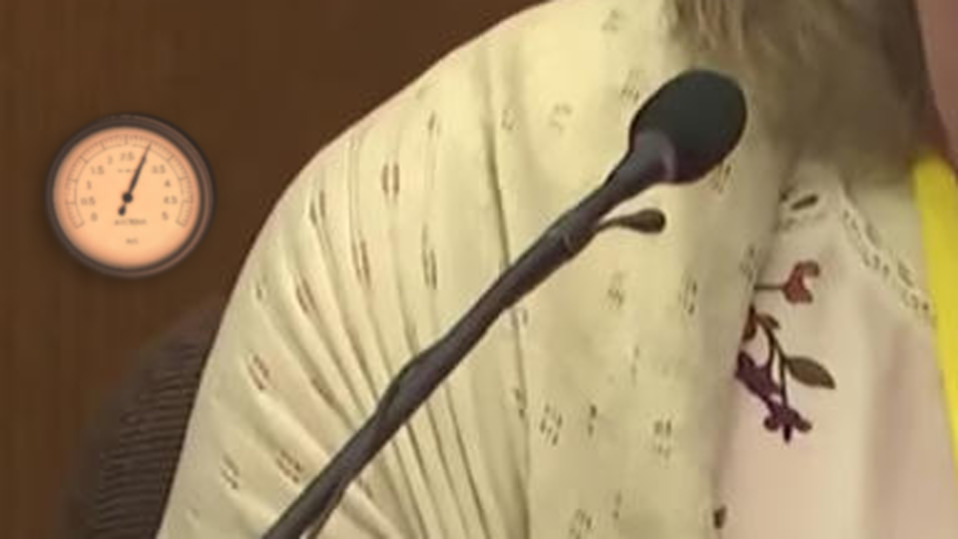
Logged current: 3
